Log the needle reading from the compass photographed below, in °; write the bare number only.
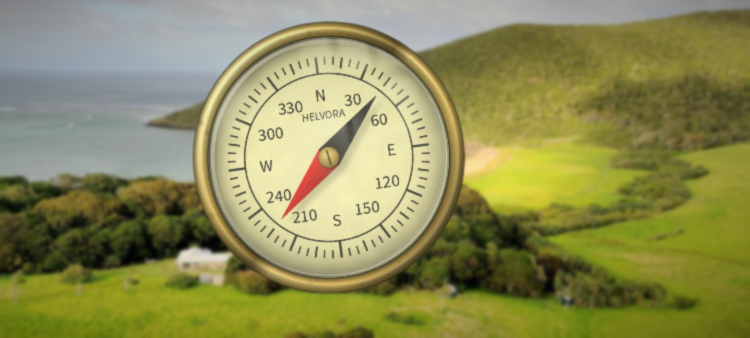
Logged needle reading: 225
